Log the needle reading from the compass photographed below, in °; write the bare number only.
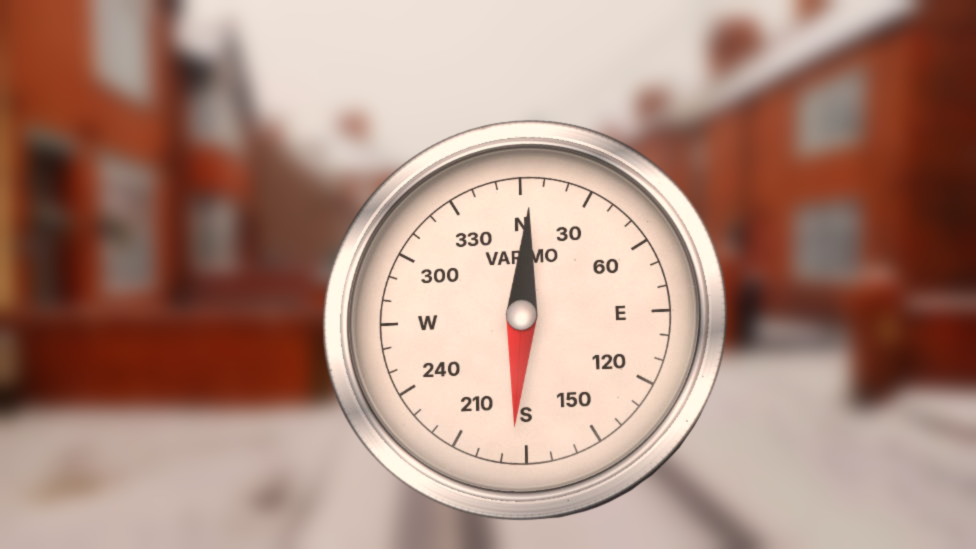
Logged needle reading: 185
